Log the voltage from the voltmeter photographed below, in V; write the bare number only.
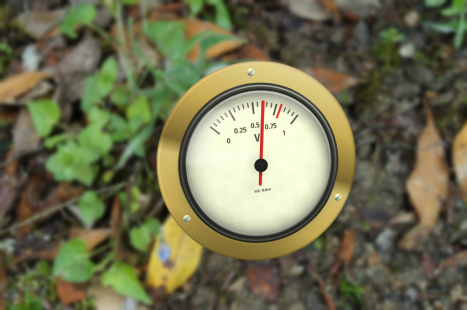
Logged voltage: 0.6
